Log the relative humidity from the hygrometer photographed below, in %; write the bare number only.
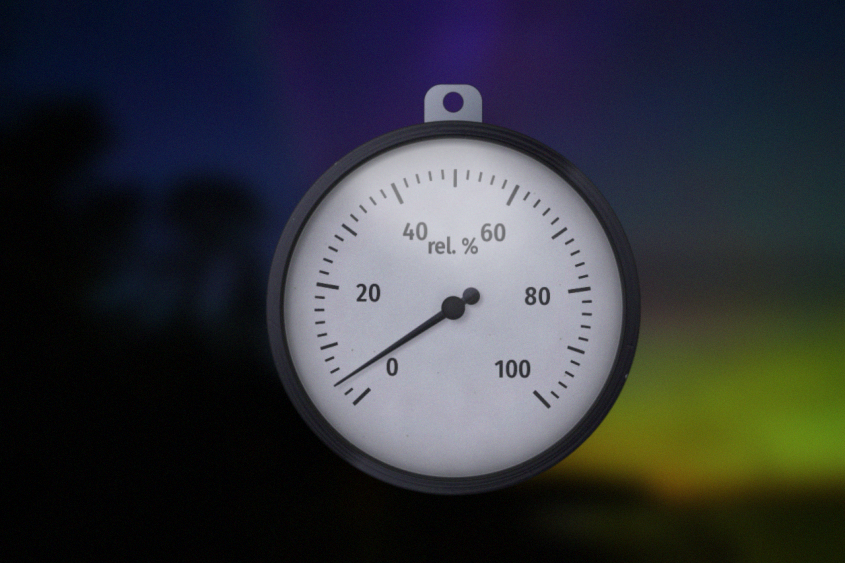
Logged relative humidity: 4
